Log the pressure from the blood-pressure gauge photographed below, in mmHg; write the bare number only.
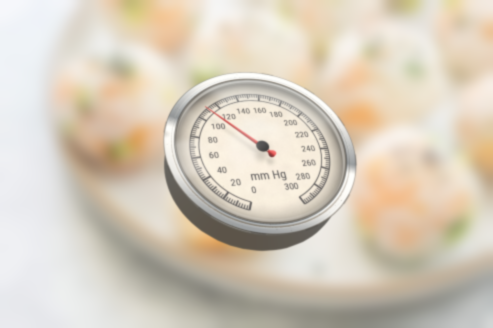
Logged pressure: 110
